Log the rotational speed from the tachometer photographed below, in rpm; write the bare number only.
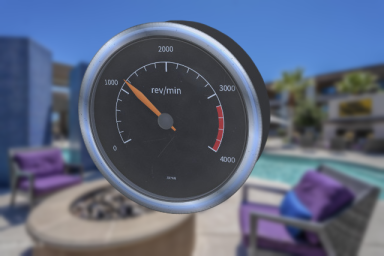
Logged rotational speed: 1200
